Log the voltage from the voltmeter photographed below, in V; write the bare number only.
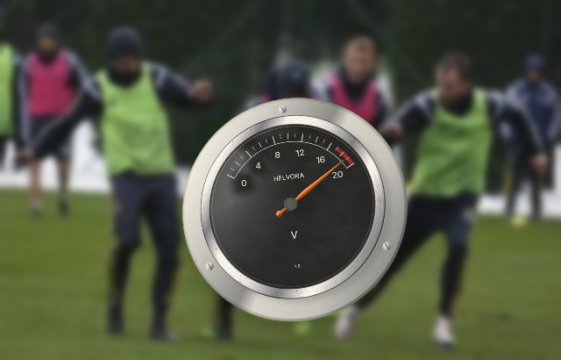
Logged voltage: 19
